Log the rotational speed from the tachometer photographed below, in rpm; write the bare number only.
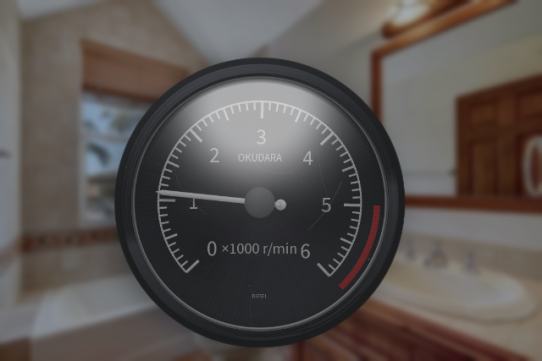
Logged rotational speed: 1100
